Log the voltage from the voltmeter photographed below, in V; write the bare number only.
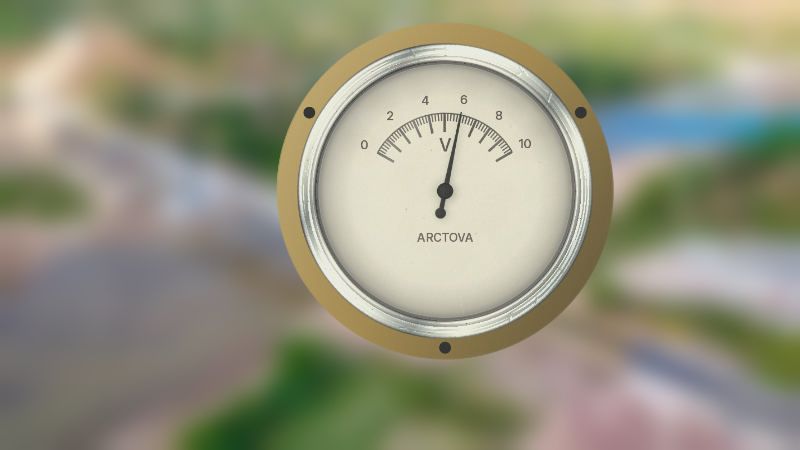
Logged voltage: 6
